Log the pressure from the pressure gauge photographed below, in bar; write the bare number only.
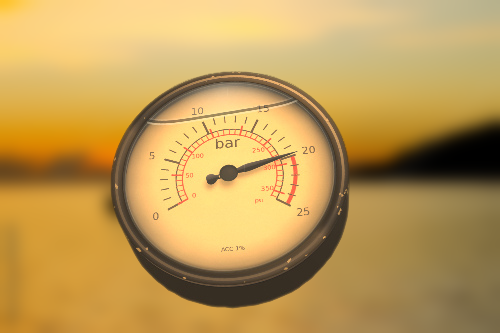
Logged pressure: 20
